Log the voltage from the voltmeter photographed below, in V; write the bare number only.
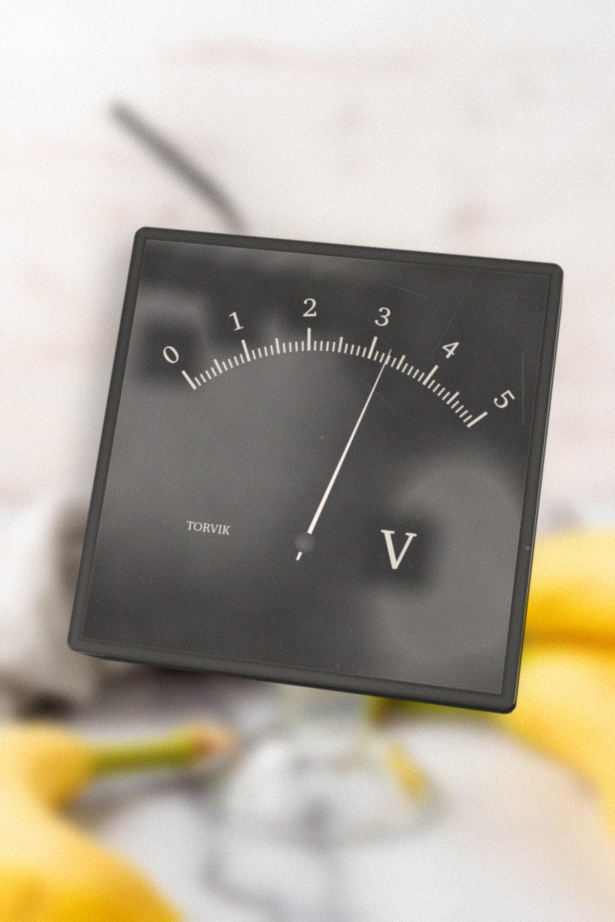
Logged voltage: 3.3
